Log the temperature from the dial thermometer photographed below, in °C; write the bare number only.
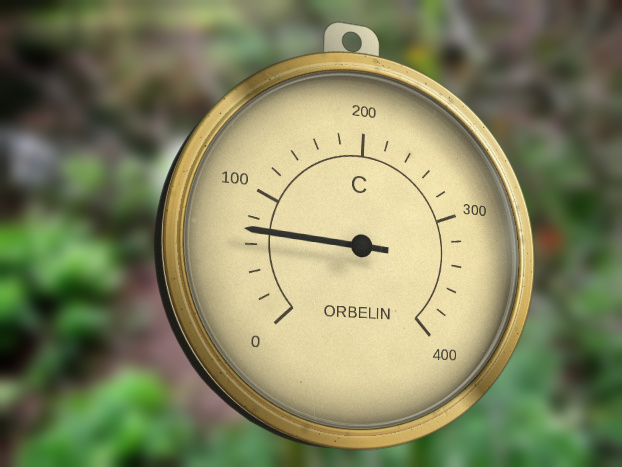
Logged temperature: 70
